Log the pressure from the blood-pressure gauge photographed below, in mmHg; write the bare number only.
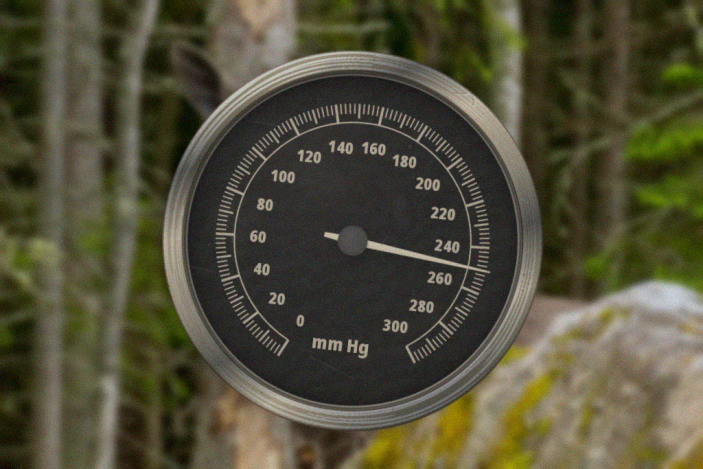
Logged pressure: 250
